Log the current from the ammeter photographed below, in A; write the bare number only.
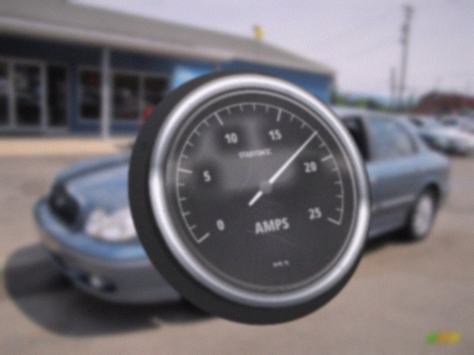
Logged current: 18
